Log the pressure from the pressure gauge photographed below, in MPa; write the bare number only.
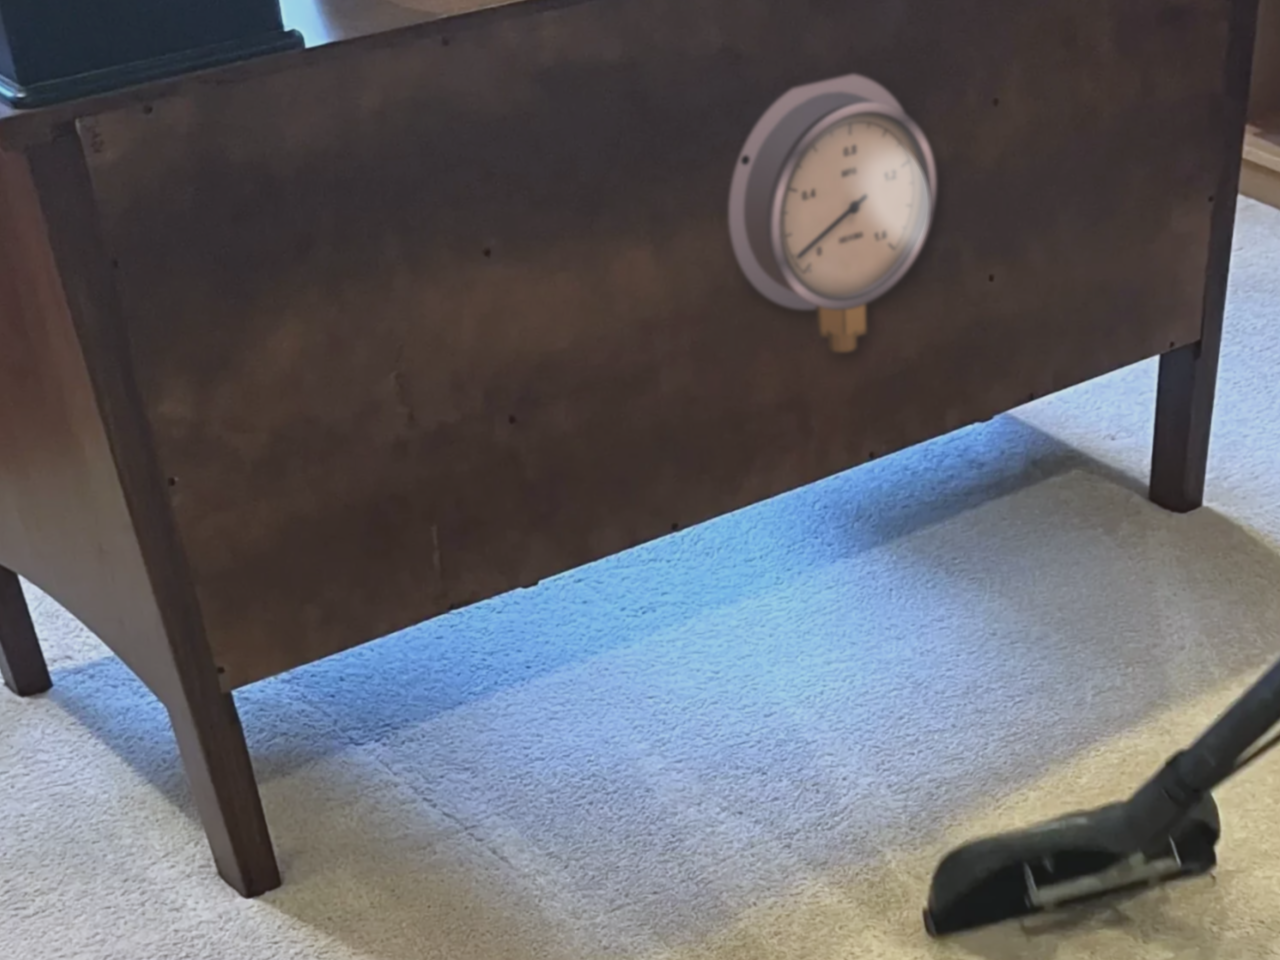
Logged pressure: 0.1
